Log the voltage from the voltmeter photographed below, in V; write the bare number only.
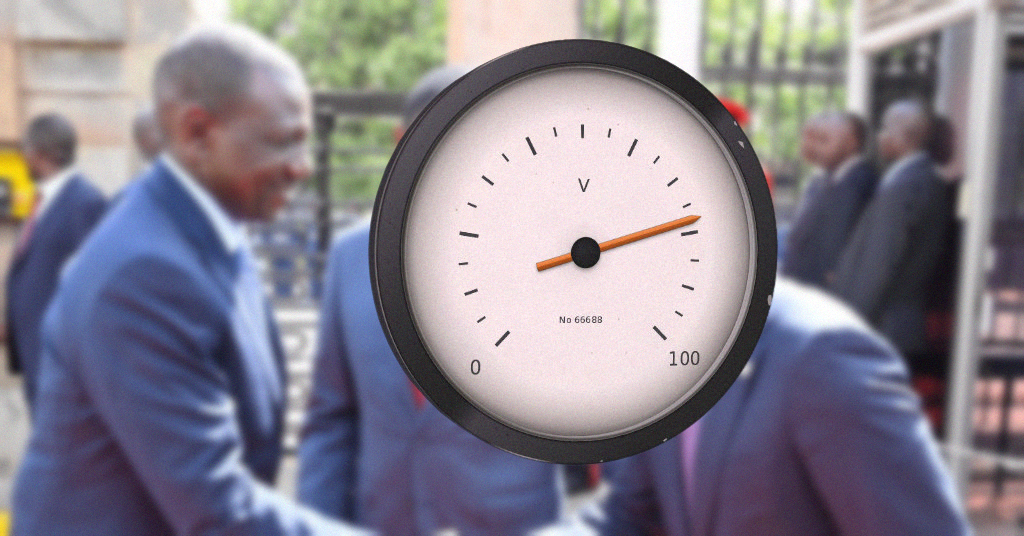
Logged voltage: 77.5
